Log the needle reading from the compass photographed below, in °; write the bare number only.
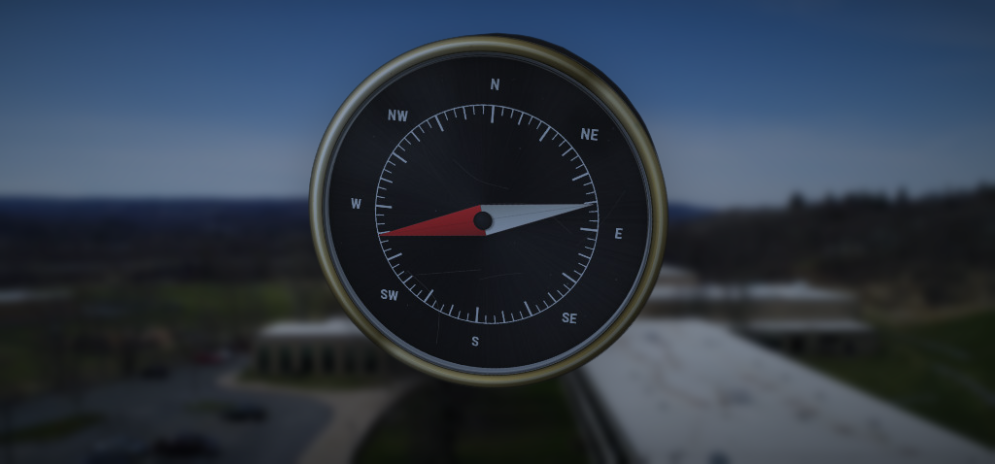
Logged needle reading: 255
